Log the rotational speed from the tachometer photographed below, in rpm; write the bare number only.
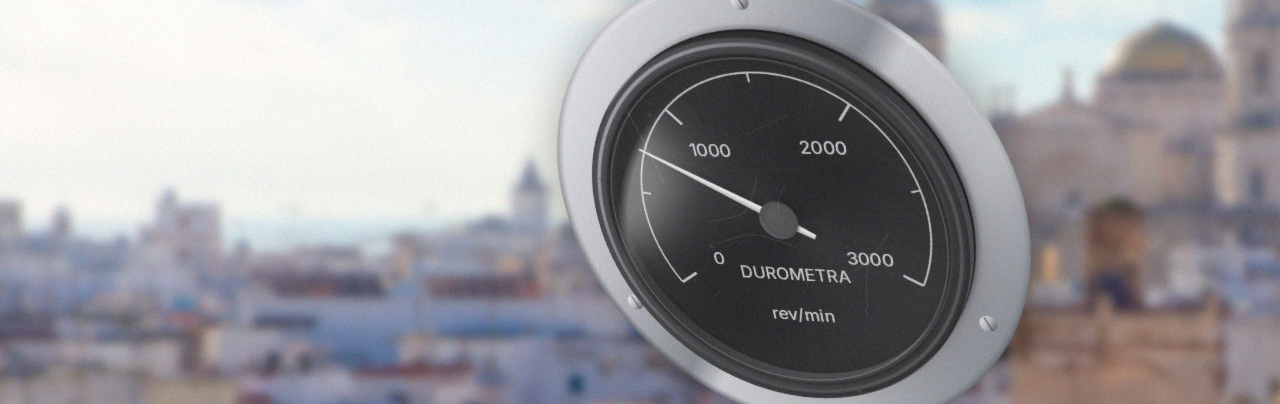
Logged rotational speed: 750
